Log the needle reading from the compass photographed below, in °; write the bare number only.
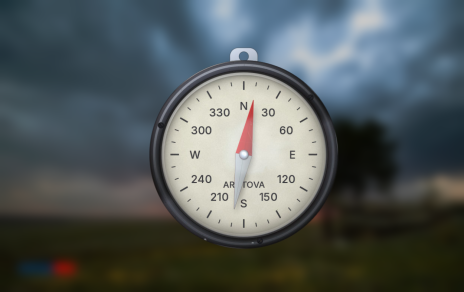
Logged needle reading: 10
